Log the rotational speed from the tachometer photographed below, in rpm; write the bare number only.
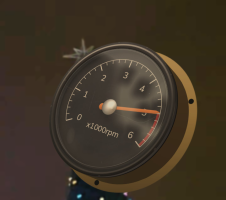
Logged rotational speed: 5000
